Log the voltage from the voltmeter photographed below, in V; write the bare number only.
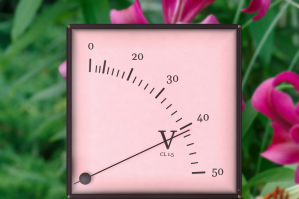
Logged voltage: 41
